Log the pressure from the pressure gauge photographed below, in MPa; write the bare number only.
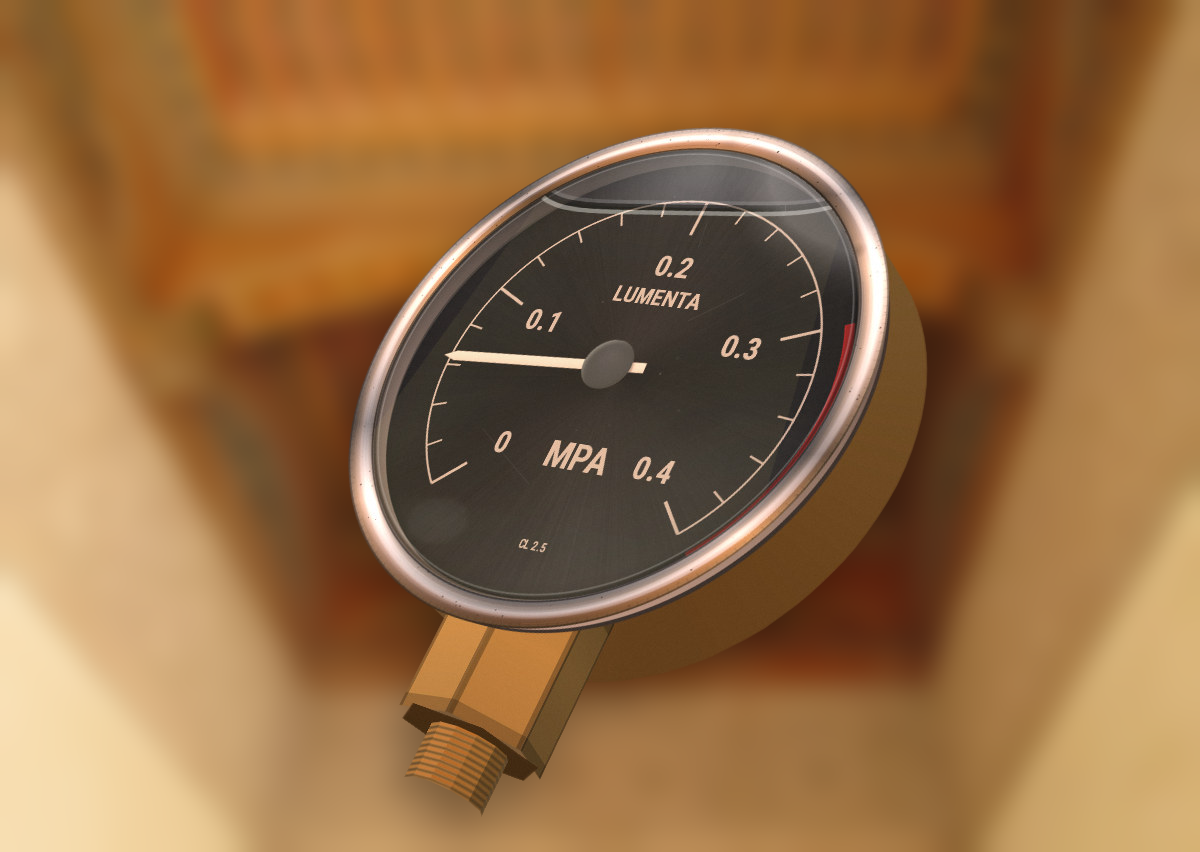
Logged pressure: 0.06
